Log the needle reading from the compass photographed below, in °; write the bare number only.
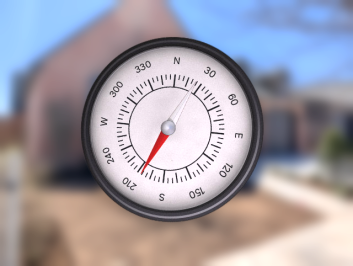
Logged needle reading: 205
